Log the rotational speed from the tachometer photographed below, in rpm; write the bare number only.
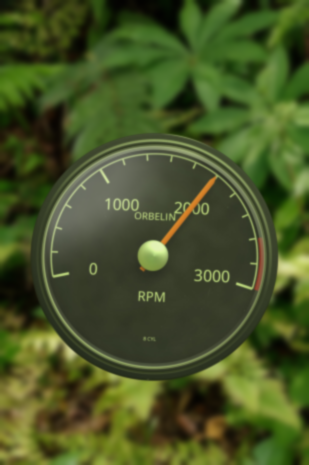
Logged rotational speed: 2000
